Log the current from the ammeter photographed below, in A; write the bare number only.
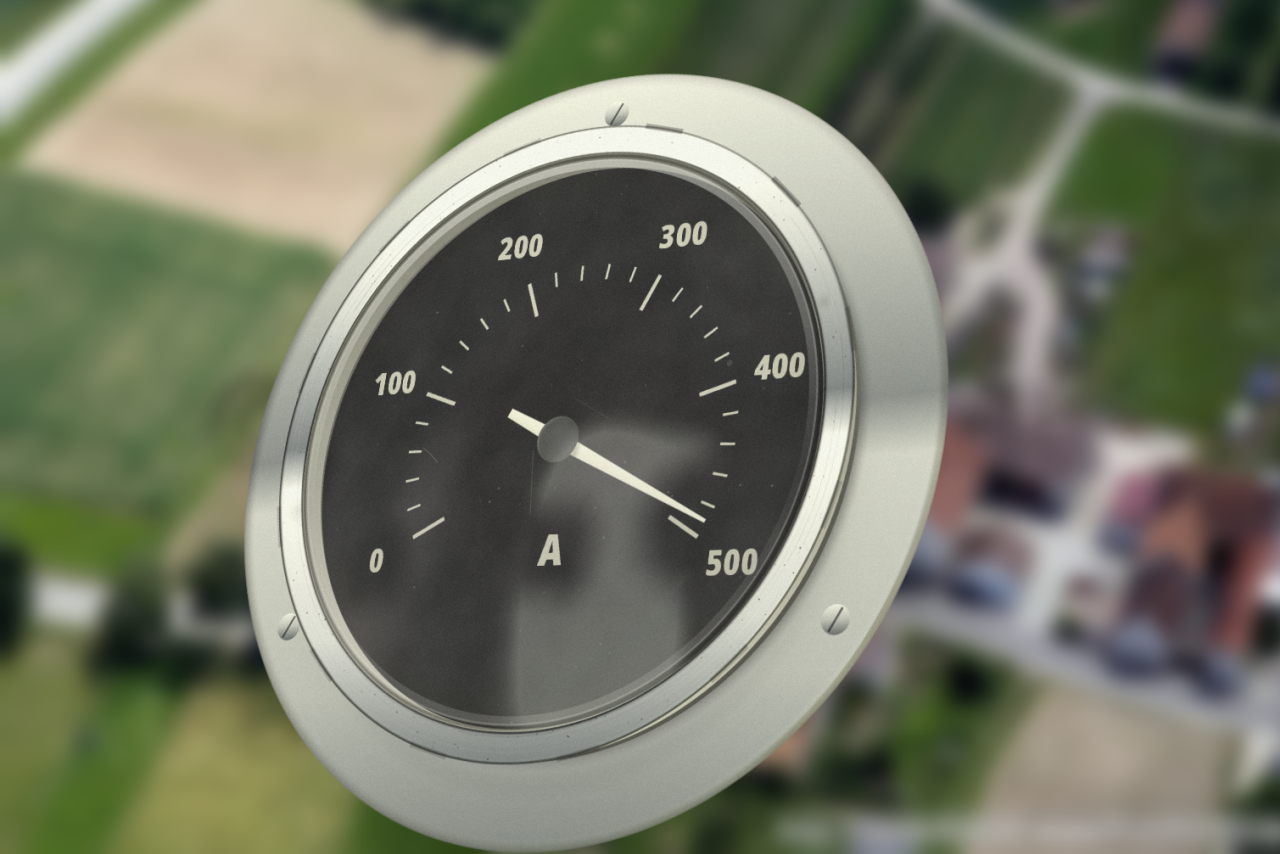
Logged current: 490
